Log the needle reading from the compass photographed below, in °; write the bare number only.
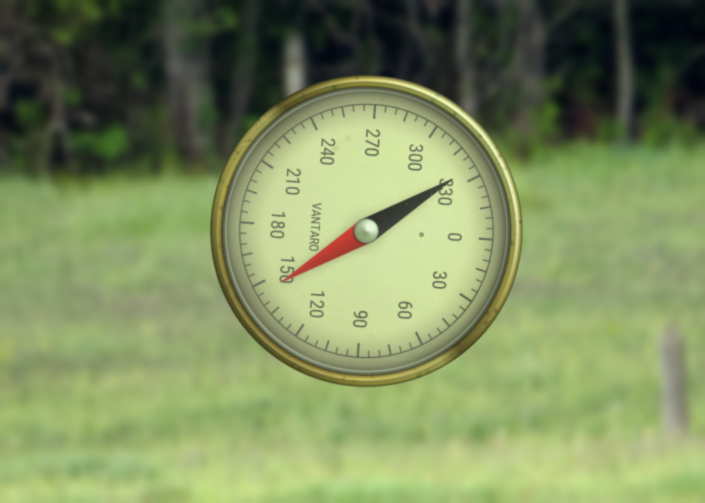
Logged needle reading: 145
